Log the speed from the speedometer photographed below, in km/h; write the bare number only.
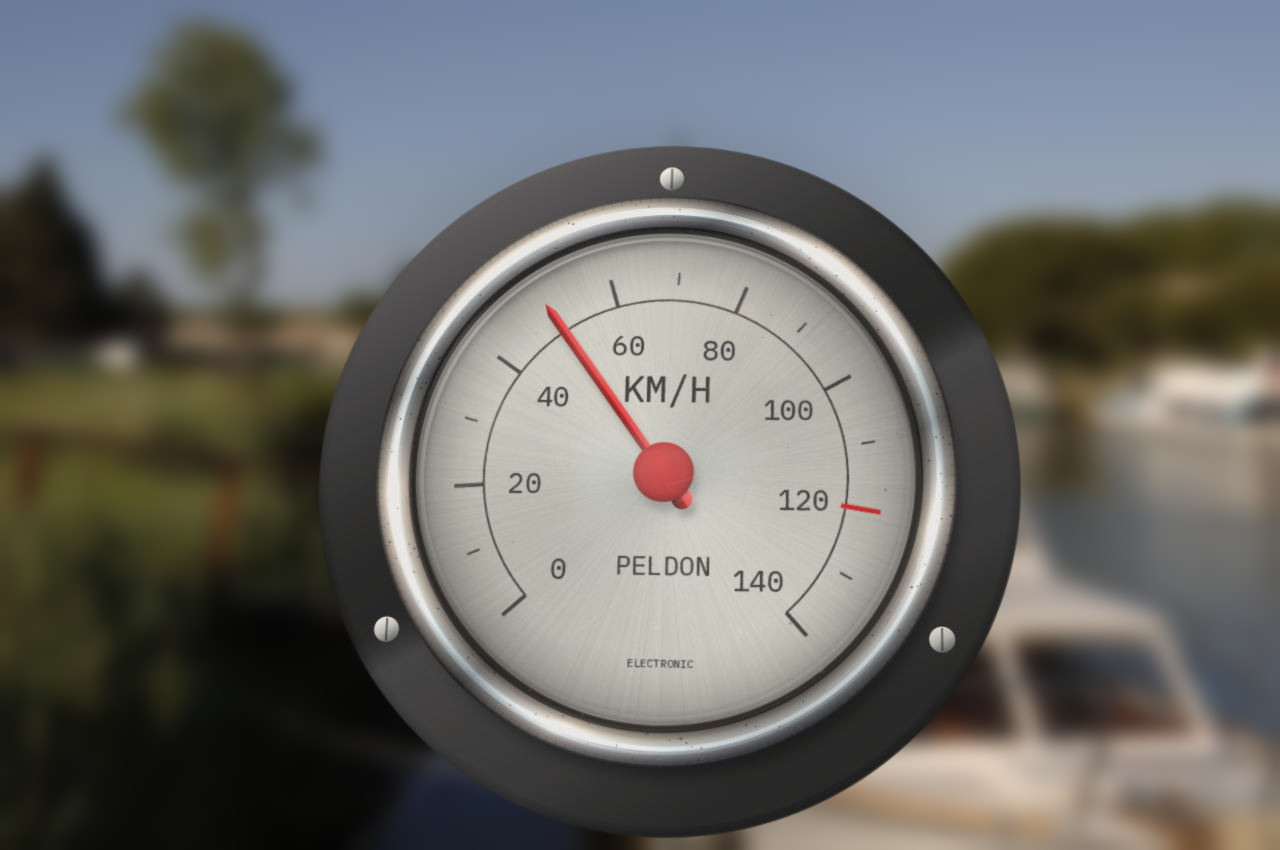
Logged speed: 50
